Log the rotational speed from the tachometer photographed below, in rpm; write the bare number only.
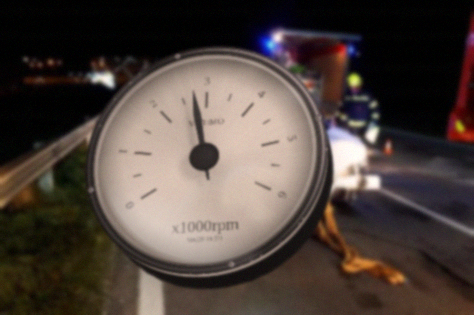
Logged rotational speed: 2750
